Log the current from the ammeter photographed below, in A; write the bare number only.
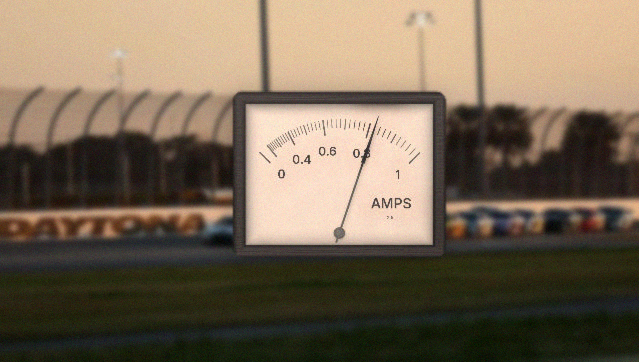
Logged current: 0.82
